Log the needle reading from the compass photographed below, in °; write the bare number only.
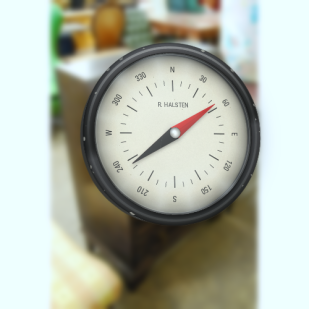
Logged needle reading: 55
